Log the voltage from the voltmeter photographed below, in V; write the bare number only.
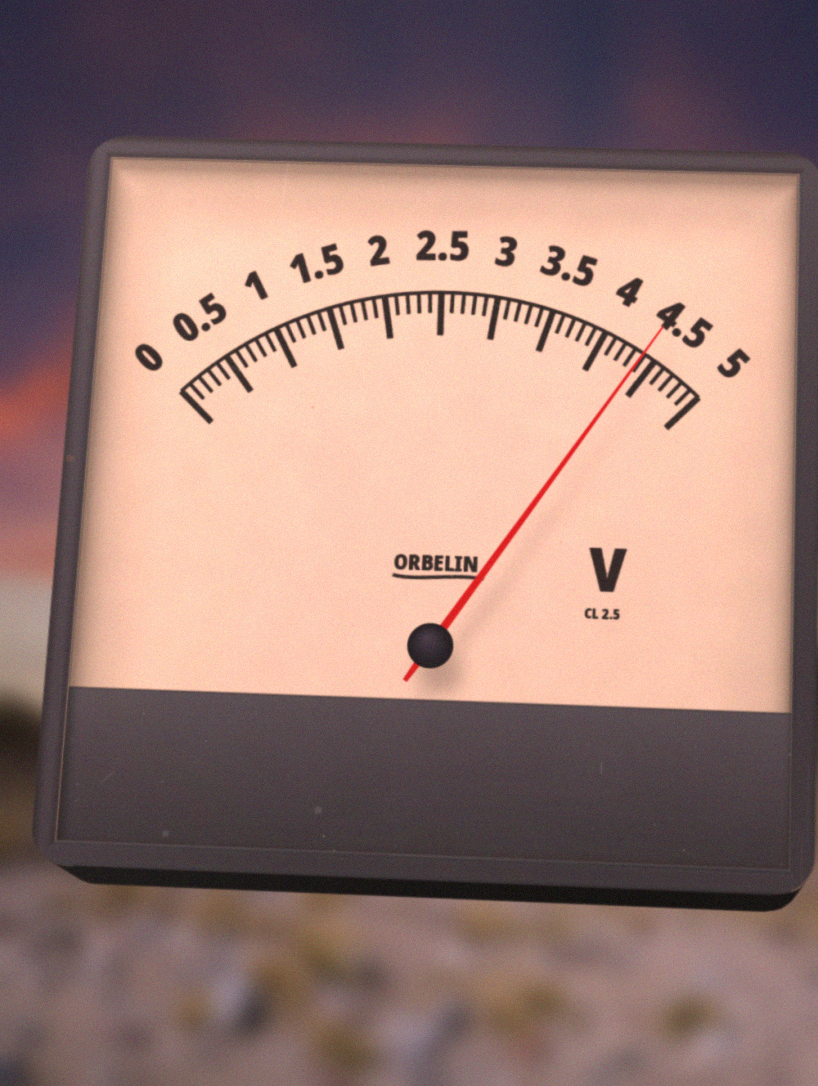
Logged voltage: 4.4
